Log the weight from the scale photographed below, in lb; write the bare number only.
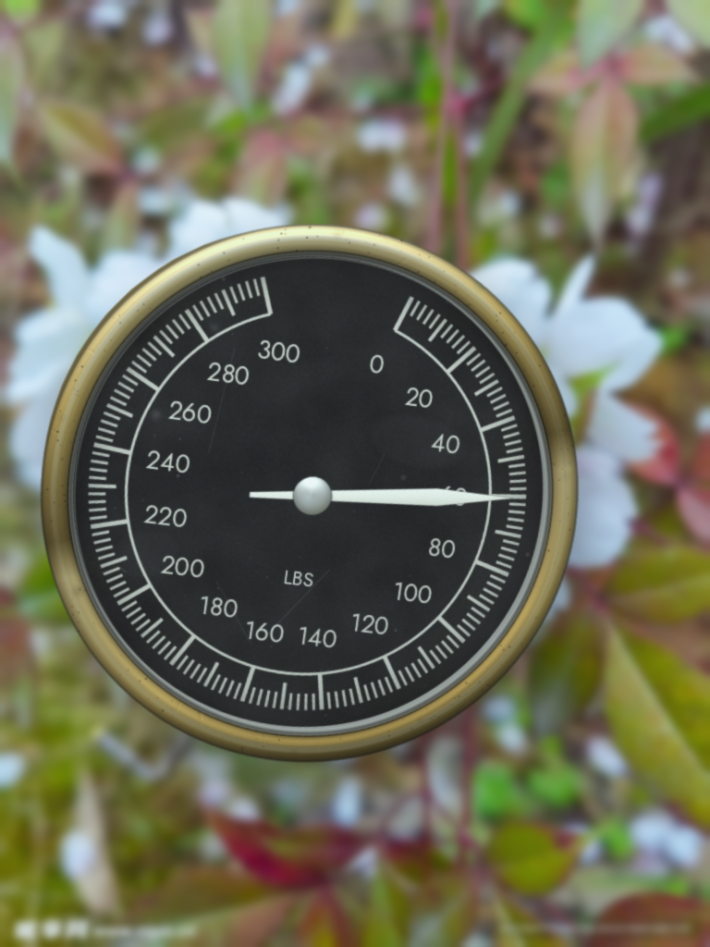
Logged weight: 60
